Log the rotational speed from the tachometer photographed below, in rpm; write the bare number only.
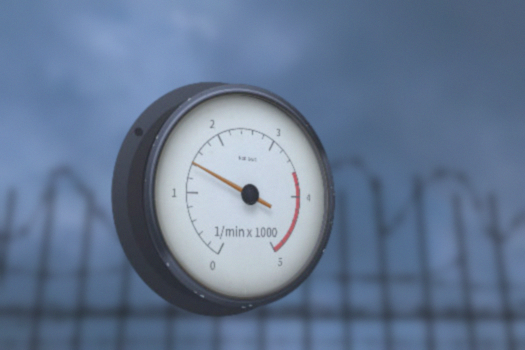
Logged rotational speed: 1400
